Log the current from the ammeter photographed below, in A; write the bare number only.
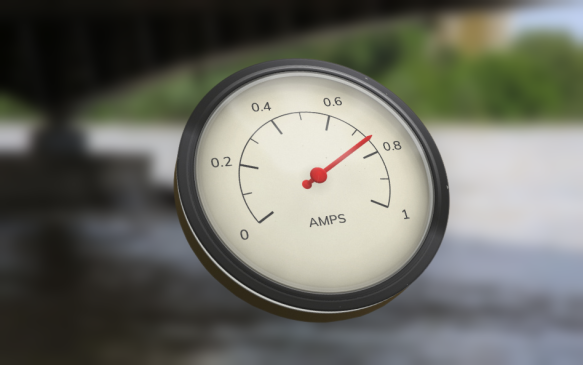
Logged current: 0.75
